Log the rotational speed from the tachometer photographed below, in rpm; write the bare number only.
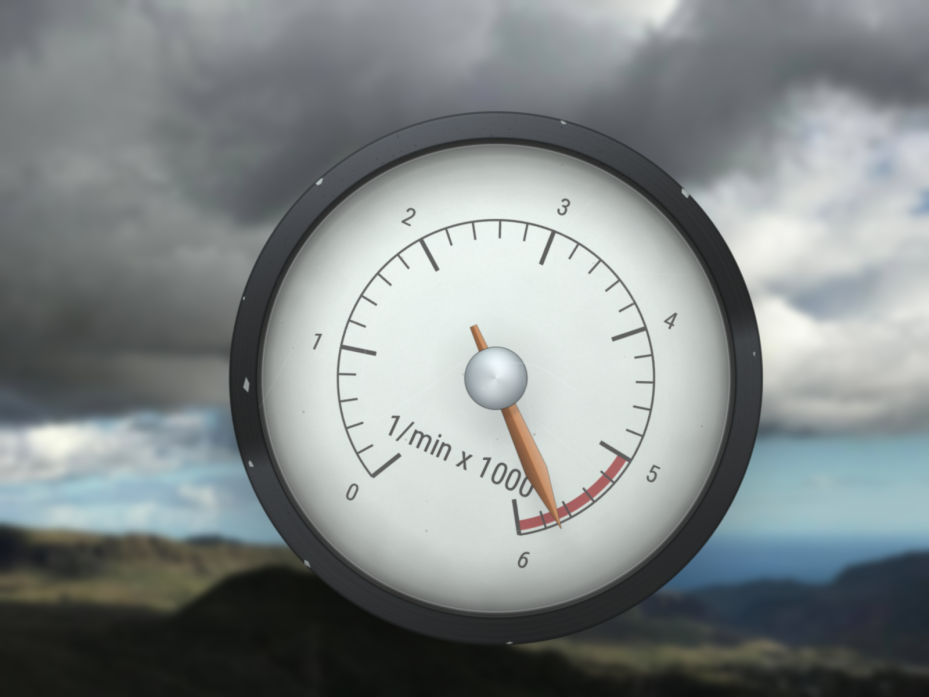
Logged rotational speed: 5700
